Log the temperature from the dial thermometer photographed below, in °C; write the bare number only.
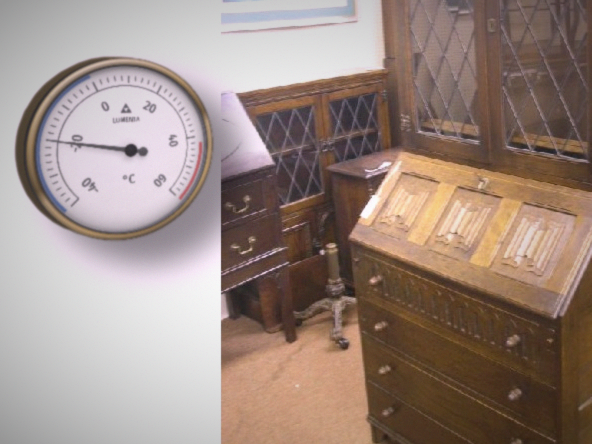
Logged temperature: -20
